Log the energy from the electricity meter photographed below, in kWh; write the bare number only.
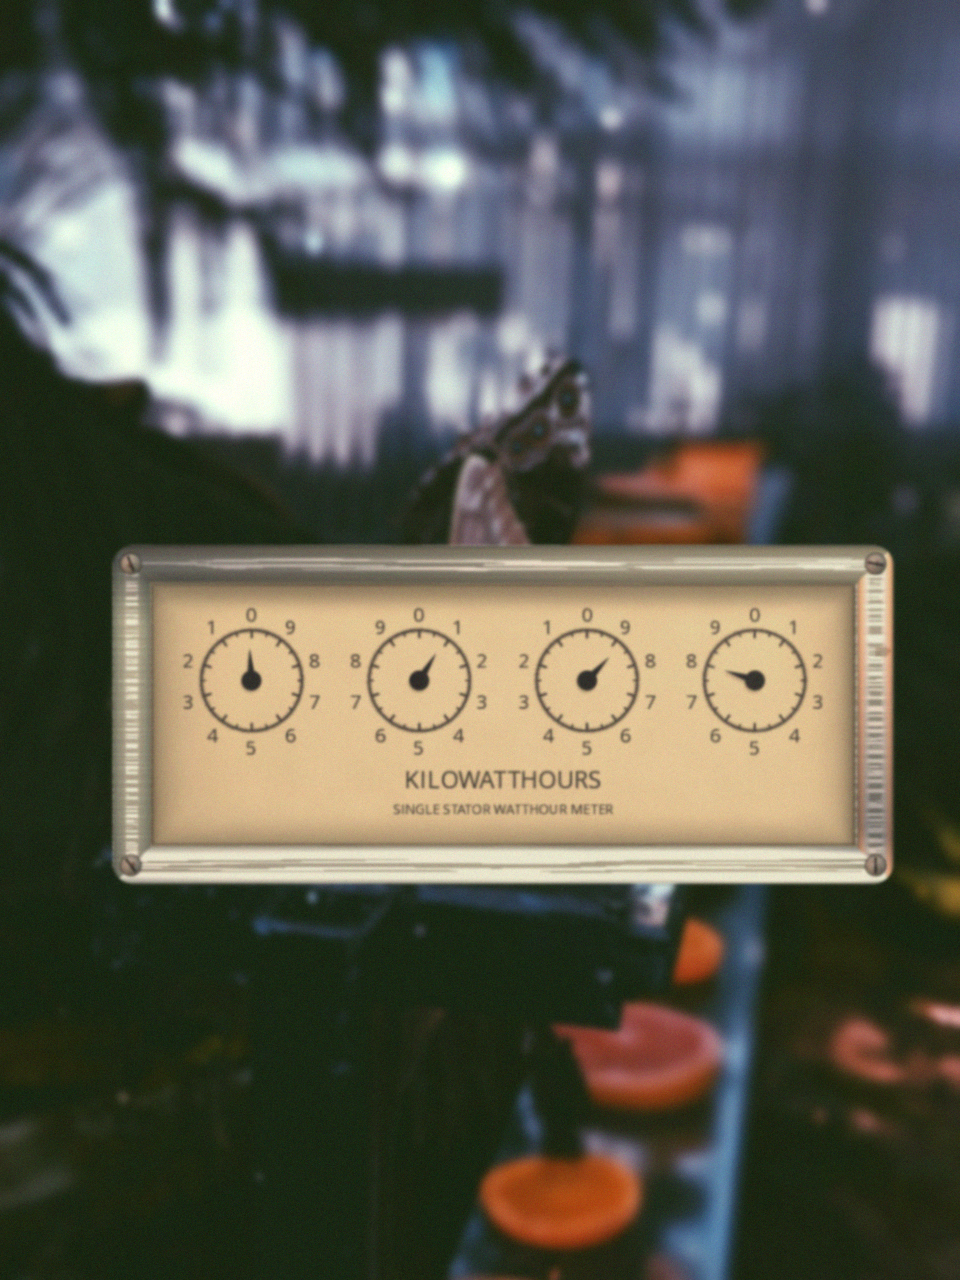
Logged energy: 88
